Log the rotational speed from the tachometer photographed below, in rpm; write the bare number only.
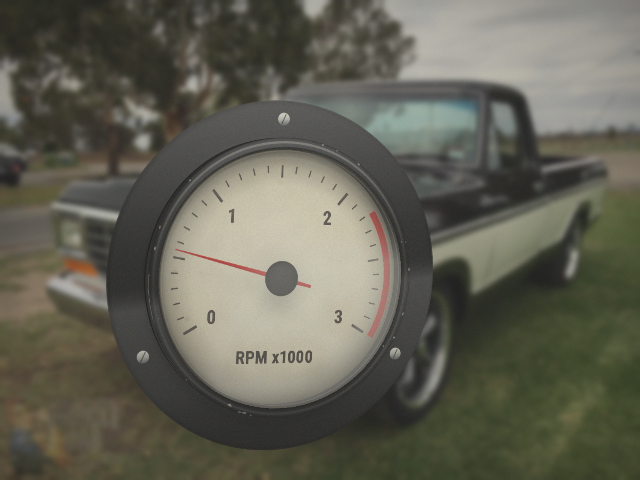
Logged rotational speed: 550
